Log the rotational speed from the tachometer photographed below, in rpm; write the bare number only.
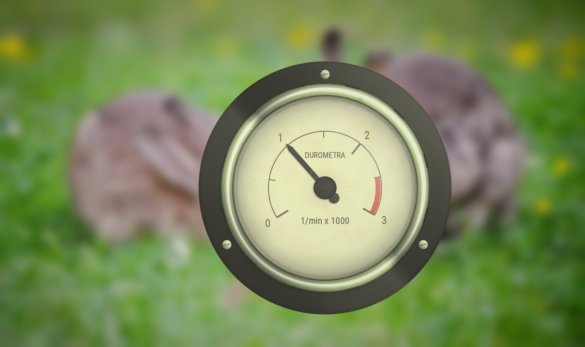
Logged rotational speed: 1000
